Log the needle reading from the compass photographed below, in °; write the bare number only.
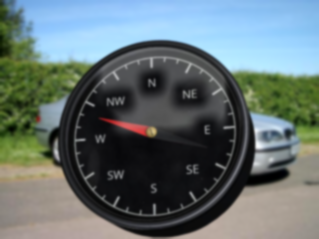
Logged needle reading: 290
